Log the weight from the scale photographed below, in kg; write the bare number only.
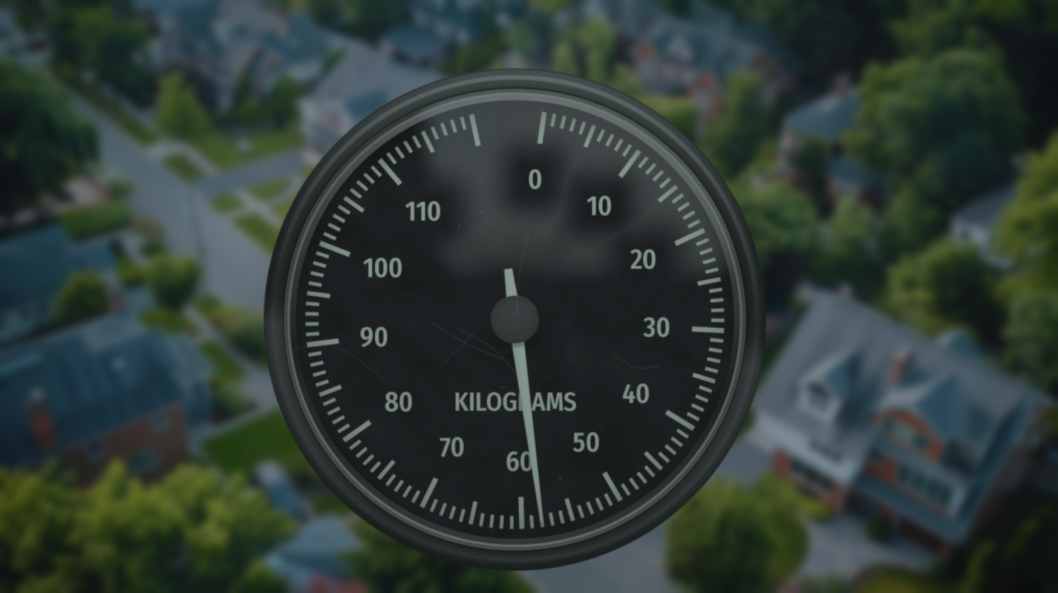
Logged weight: 58
